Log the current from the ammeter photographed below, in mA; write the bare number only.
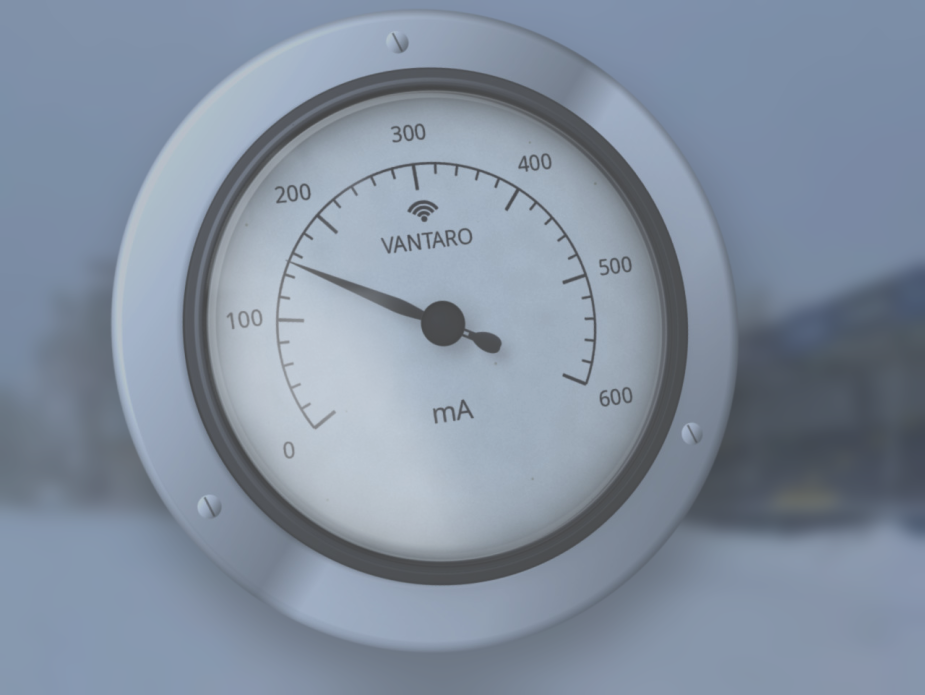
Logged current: 150
